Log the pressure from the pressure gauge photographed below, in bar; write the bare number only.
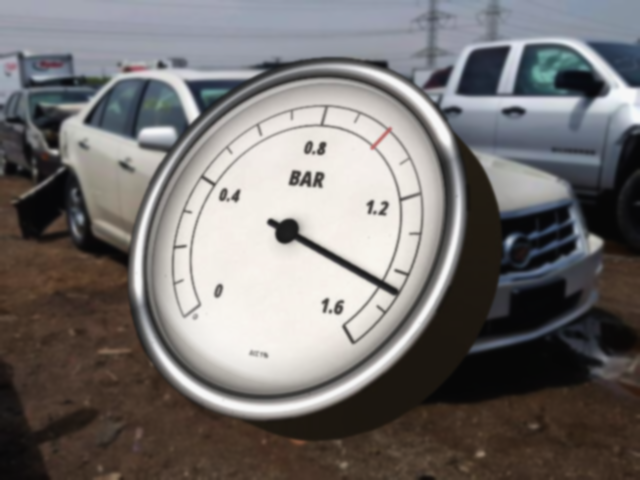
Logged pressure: 1.45
